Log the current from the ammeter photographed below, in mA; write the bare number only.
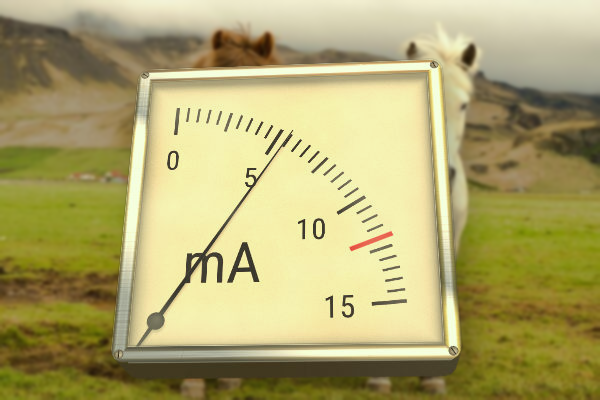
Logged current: 5.5
